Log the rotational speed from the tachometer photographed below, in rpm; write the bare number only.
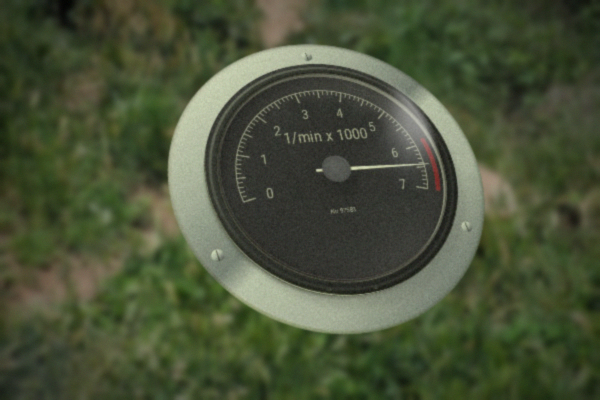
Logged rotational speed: 6500
